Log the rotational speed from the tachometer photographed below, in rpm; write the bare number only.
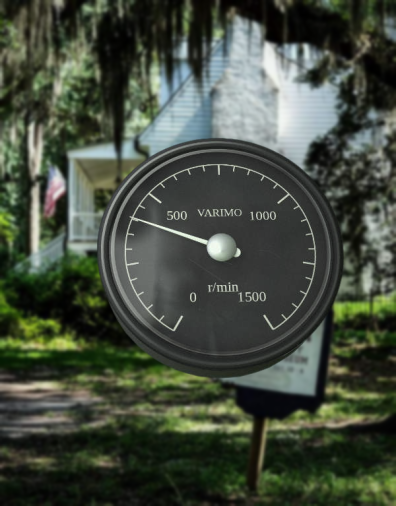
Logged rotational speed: 400
